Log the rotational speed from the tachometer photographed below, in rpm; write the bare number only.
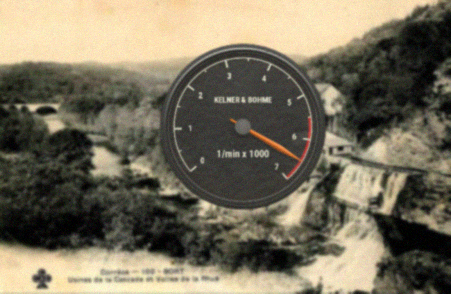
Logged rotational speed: 6500
